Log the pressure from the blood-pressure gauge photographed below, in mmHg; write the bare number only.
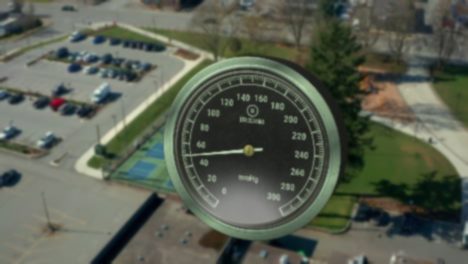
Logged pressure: 50
